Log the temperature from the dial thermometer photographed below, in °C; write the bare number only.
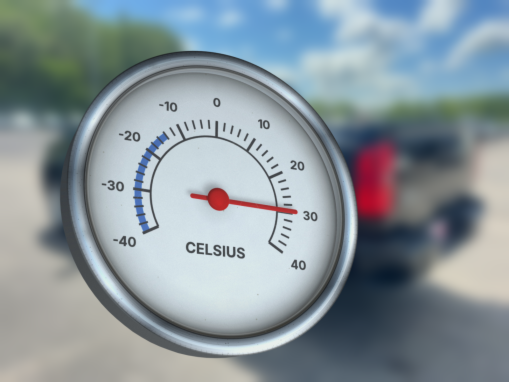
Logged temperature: 30
